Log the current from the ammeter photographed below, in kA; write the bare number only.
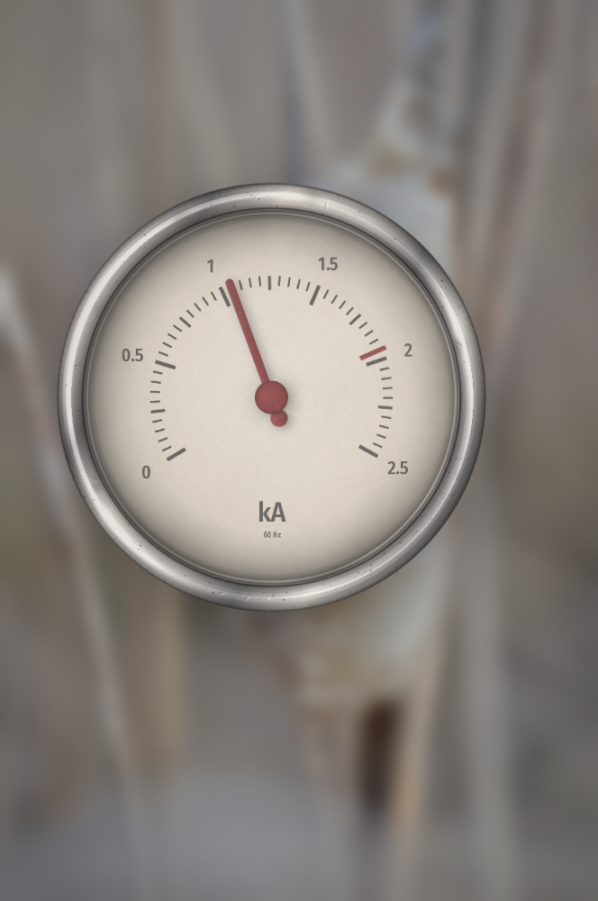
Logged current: 1.05
